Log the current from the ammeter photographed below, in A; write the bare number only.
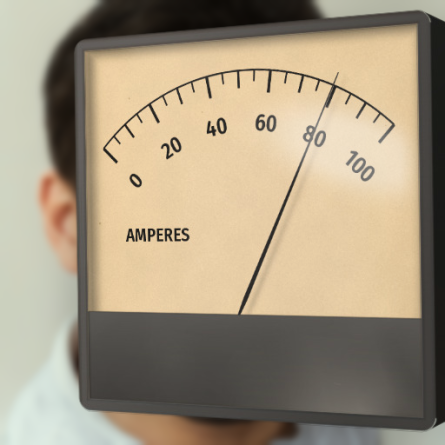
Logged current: 80
